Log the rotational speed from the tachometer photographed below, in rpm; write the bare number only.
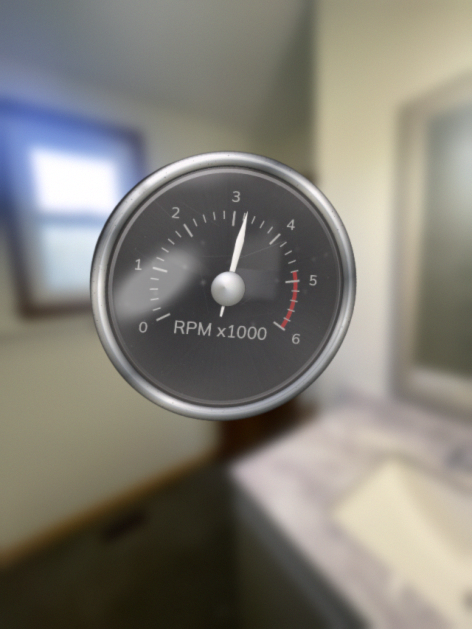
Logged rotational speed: 3200
